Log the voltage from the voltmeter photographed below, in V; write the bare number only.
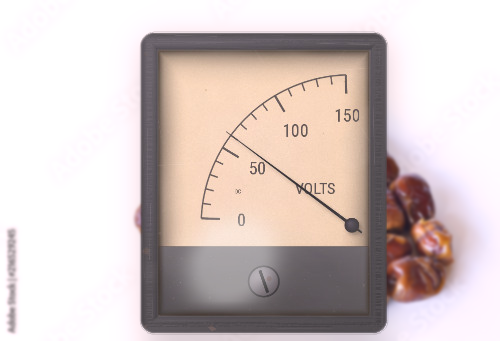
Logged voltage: 60
